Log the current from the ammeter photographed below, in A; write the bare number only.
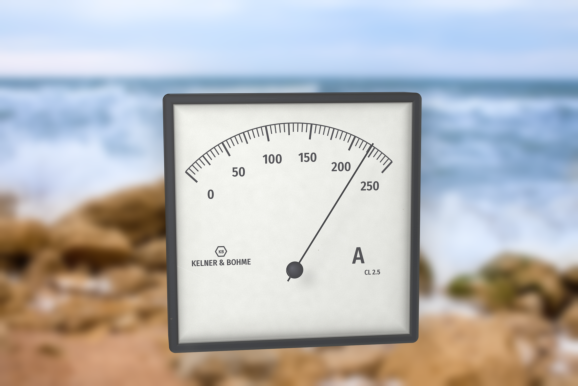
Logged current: 220
